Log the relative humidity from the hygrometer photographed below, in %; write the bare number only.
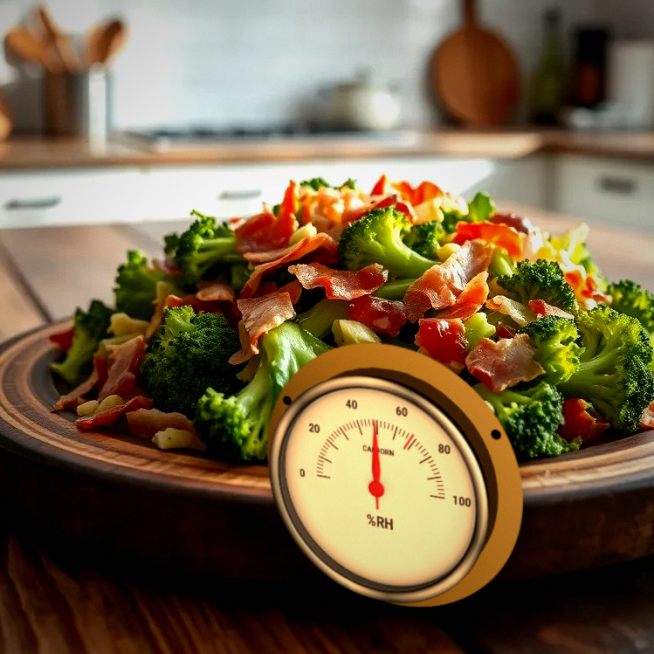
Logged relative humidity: 50
